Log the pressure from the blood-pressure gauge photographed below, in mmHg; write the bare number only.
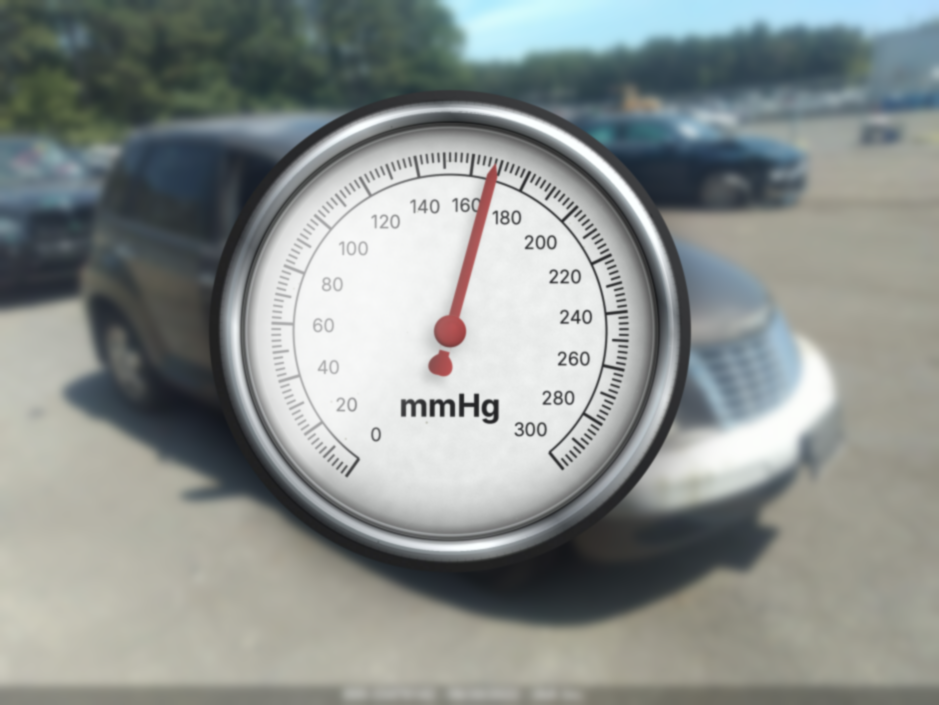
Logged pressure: 168
